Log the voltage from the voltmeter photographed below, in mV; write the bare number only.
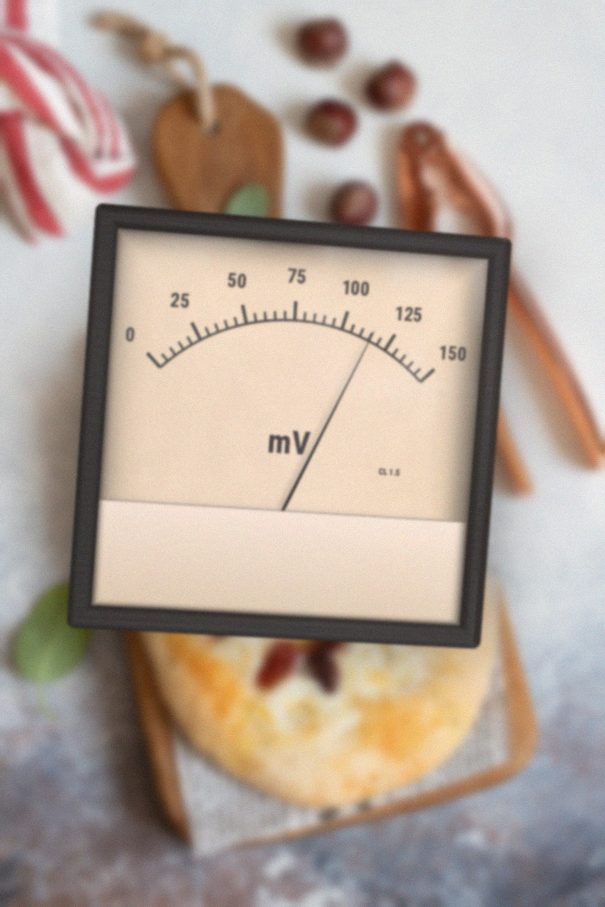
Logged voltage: 115
